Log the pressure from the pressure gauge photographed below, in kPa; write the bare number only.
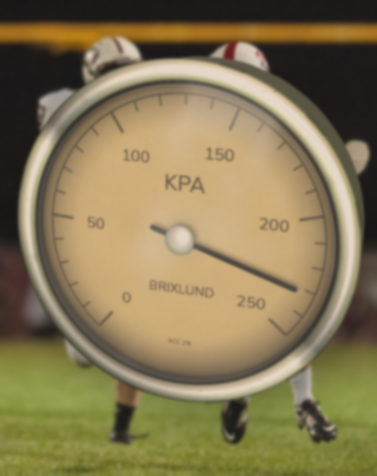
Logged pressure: 230
